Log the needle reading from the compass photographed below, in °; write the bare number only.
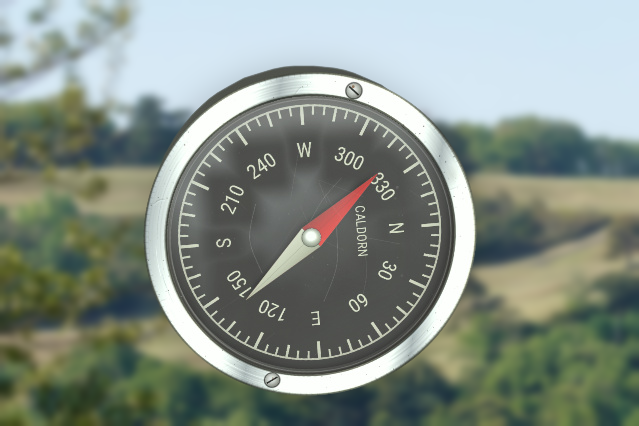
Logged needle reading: 320
